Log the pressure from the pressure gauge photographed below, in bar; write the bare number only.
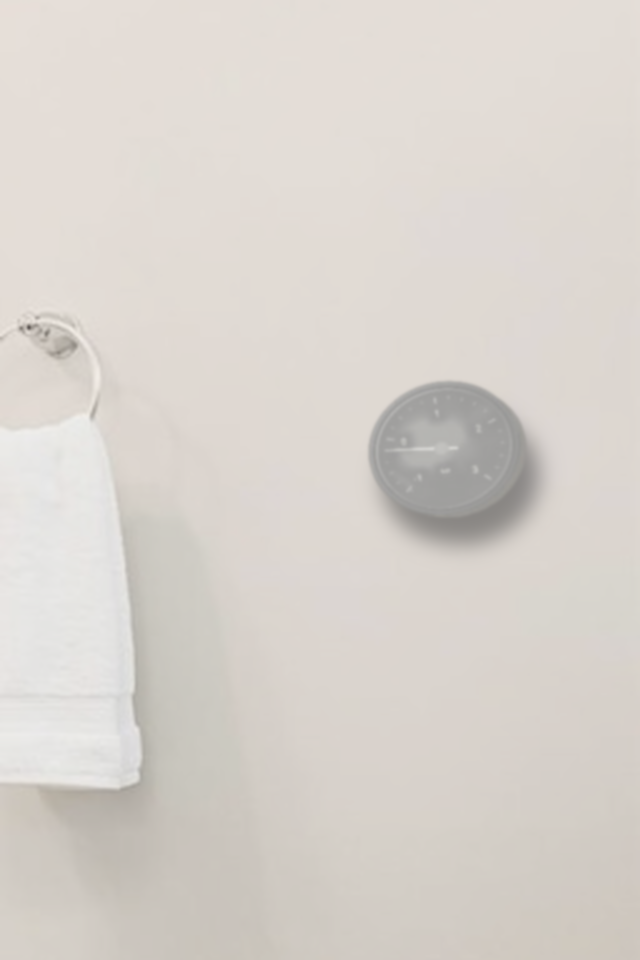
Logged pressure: -0.2
